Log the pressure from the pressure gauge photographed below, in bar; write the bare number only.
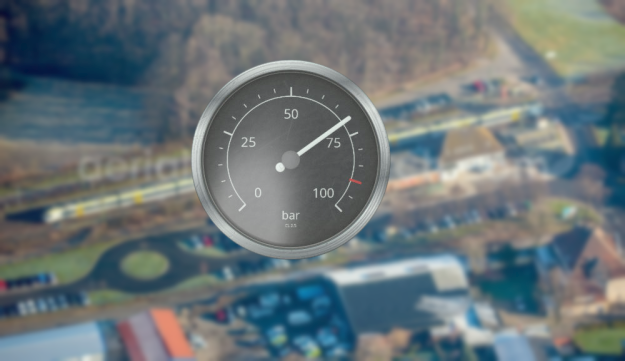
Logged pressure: 70
